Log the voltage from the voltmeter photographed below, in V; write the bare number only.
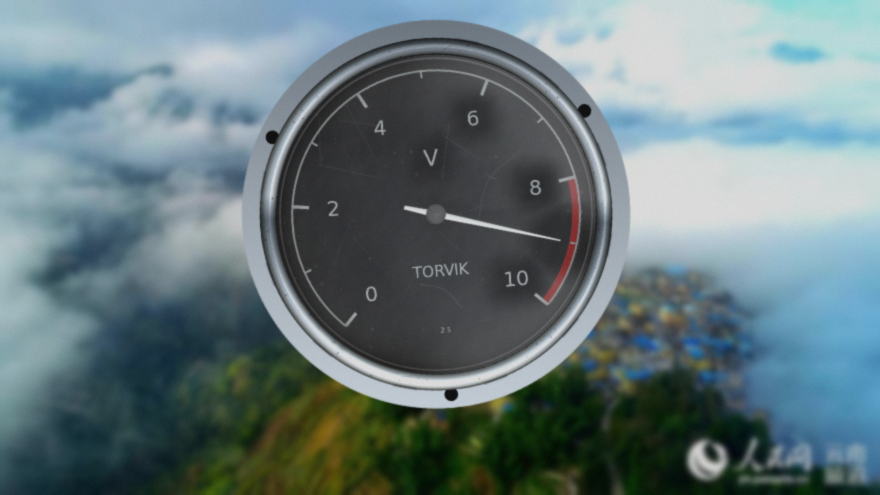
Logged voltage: 9
